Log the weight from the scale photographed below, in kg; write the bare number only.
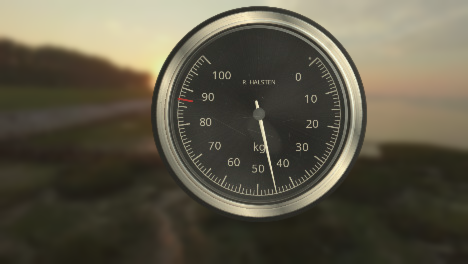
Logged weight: 45
